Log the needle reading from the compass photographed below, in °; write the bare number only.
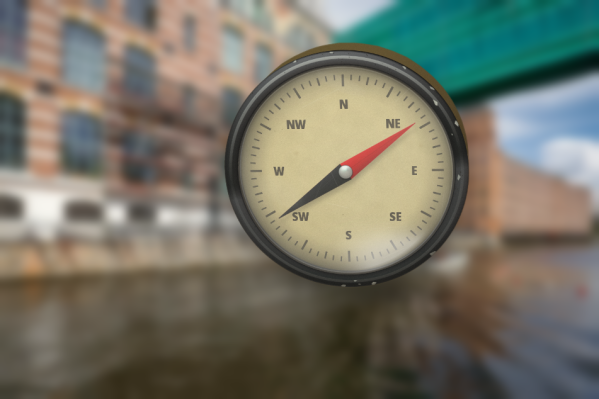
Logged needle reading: 55
